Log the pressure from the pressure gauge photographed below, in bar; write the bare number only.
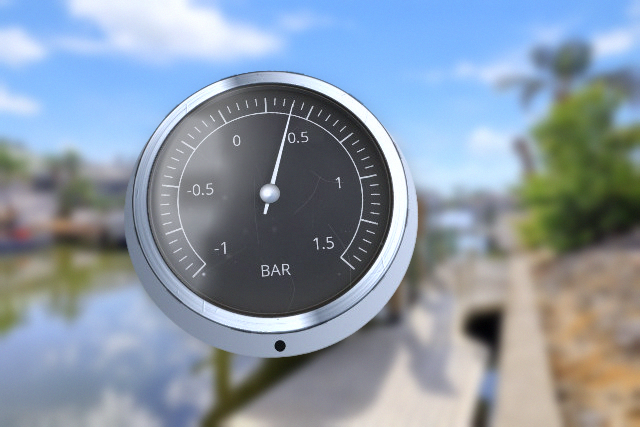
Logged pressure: 0.4
